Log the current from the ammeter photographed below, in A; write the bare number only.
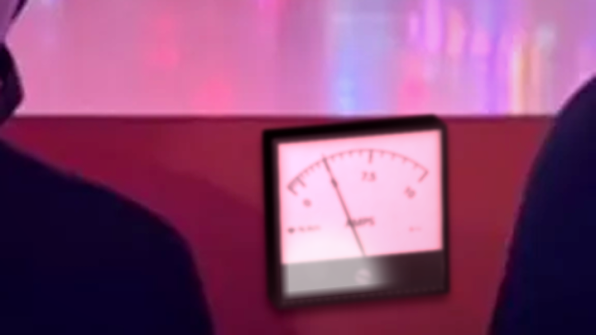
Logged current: 5
